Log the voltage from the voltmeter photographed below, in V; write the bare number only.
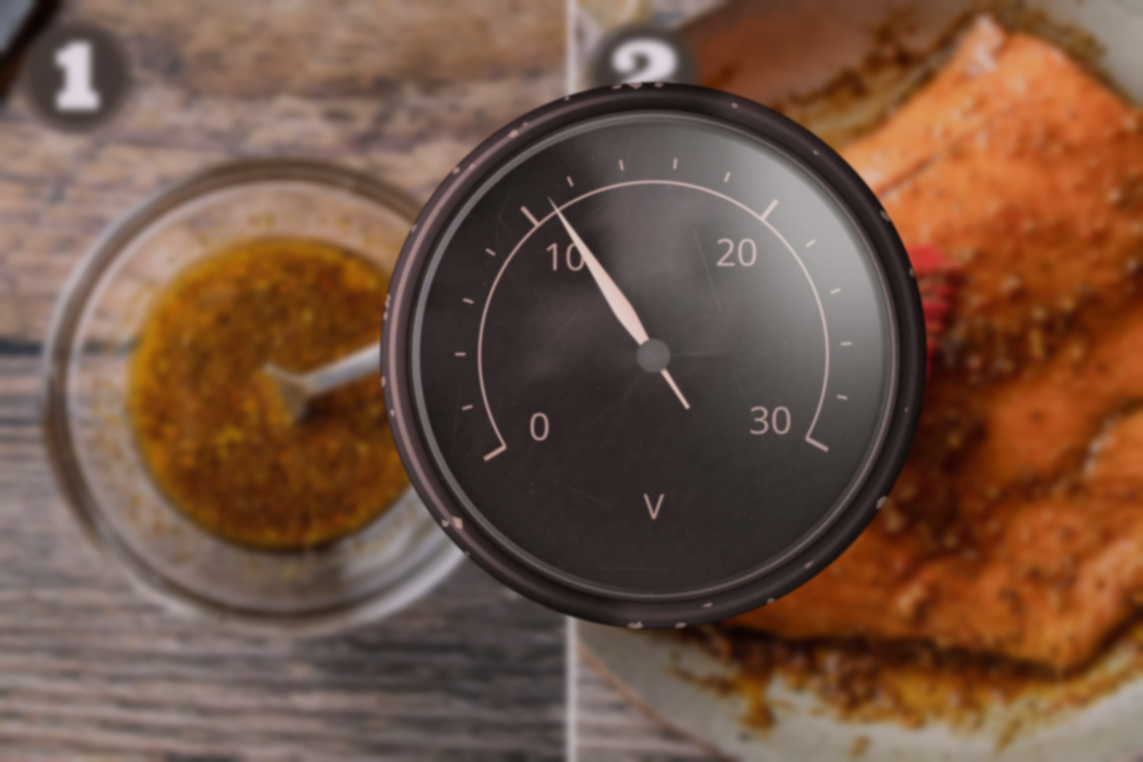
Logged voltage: 11
